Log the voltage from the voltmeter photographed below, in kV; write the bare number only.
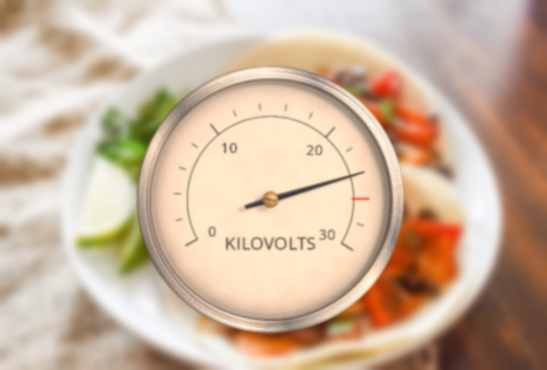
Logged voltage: 24
